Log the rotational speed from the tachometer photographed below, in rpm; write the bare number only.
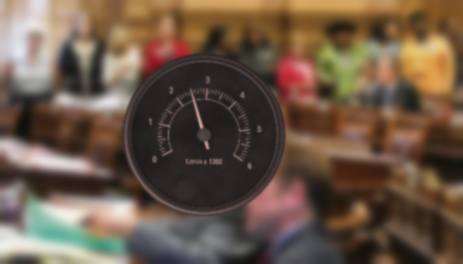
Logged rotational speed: 2500
